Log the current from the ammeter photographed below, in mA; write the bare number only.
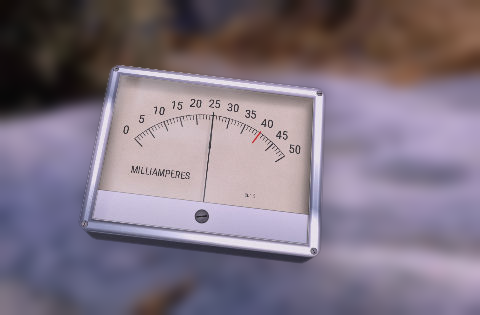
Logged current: 25
